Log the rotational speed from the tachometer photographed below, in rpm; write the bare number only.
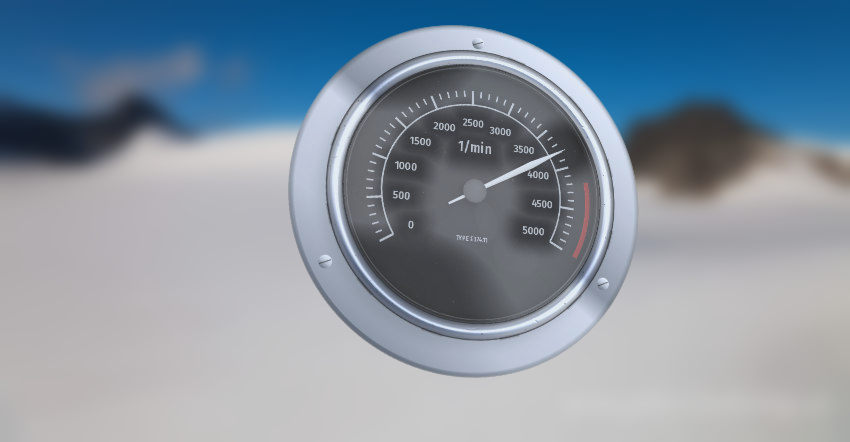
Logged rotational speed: 3800
